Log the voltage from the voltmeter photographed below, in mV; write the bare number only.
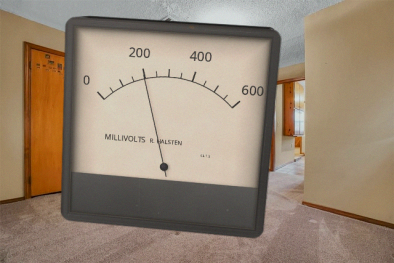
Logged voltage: 200
